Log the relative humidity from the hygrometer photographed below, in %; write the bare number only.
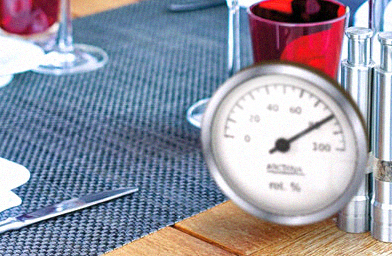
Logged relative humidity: 80
